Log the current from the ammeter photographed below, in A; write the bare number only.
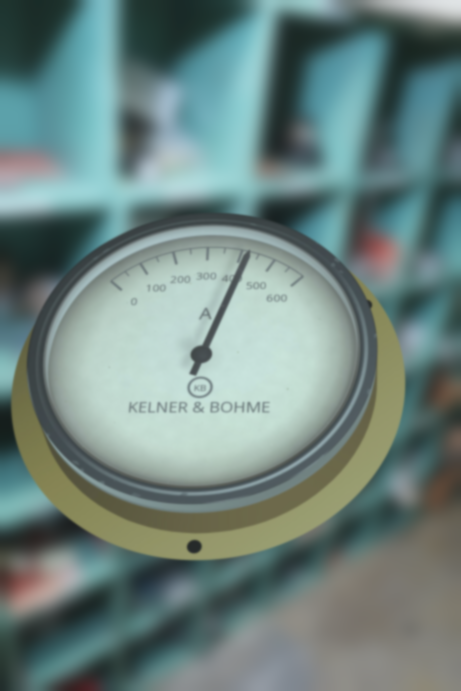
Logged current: 425
